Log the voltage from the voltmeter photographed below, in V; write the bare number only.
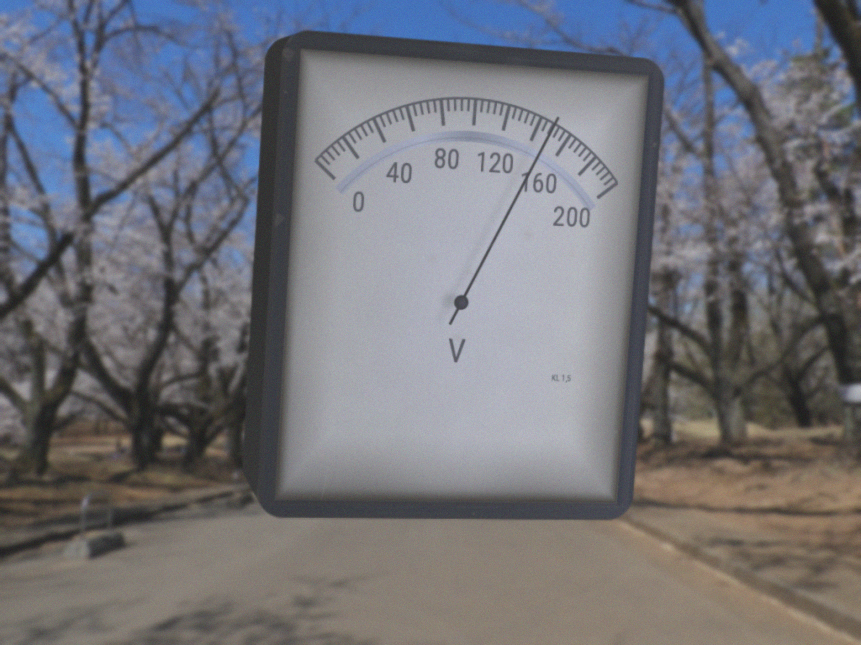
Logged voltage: 148
